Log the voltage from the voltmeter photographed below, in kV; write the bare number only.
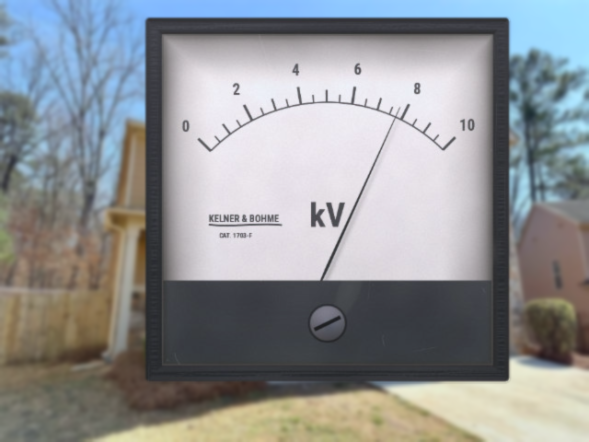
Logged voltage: 7.75
